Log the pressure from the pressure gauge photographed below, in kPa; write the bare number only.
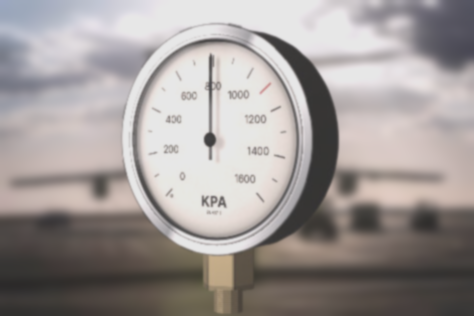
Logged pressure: 800
